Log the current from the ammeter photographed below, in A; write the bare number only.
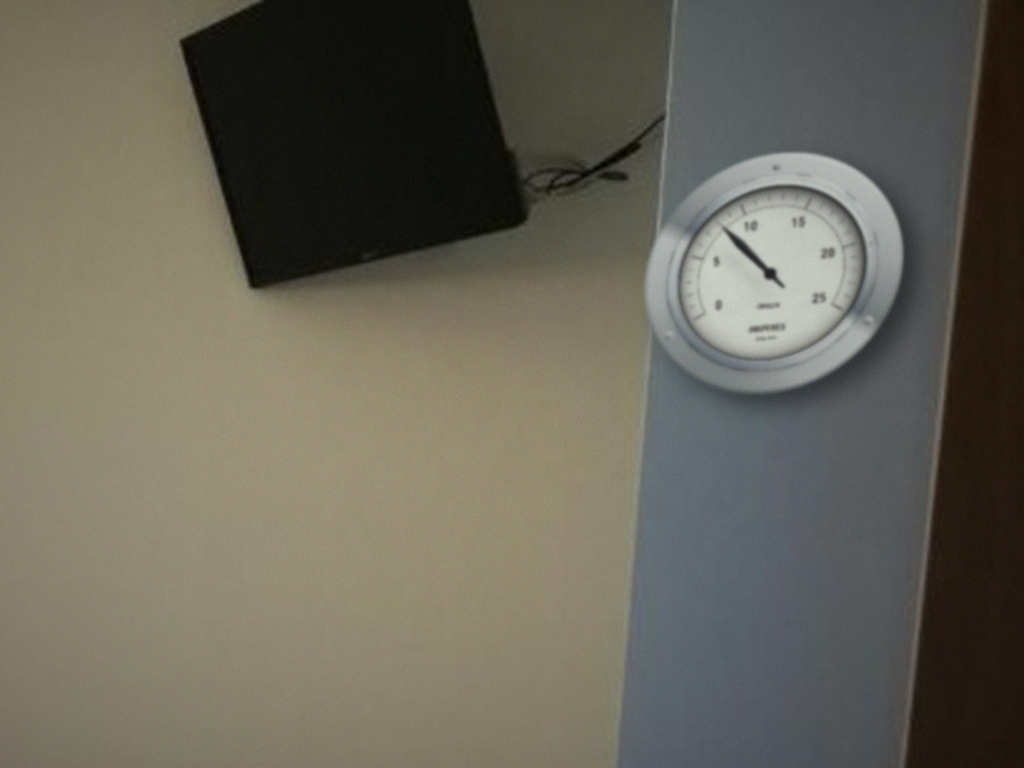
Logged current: 8
